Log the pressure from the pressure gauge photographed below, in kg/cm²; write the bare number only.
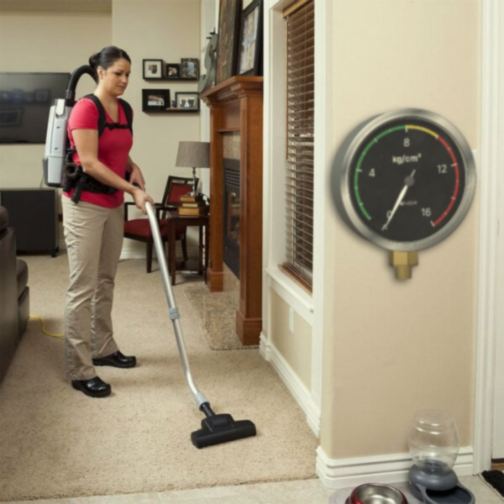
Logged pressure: 0
